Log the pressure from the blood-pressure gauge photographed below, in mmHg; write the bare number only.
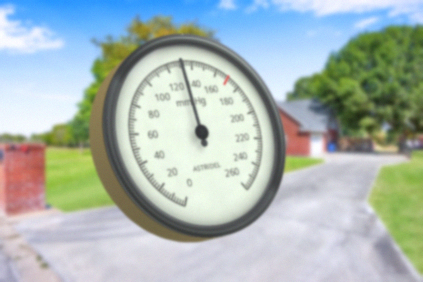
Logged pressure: 130
